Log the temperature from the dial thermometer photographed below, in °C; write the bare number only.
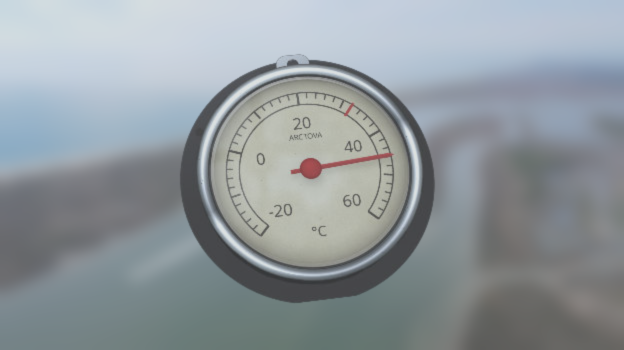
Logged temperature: 46
